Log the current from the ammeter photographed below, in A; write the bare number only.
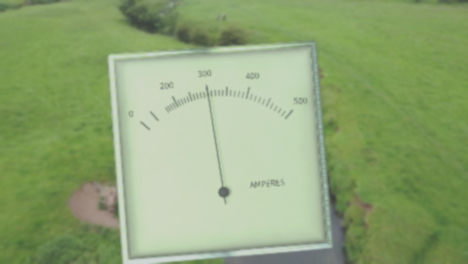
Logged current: 300
